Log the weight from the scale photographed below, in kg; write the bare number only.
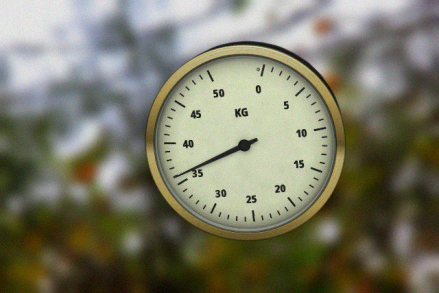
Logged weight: 36
